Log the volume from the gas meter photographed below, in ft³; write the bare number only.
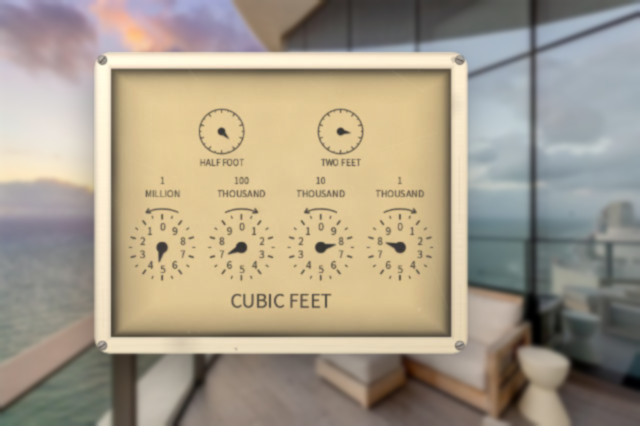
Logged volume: 467800
